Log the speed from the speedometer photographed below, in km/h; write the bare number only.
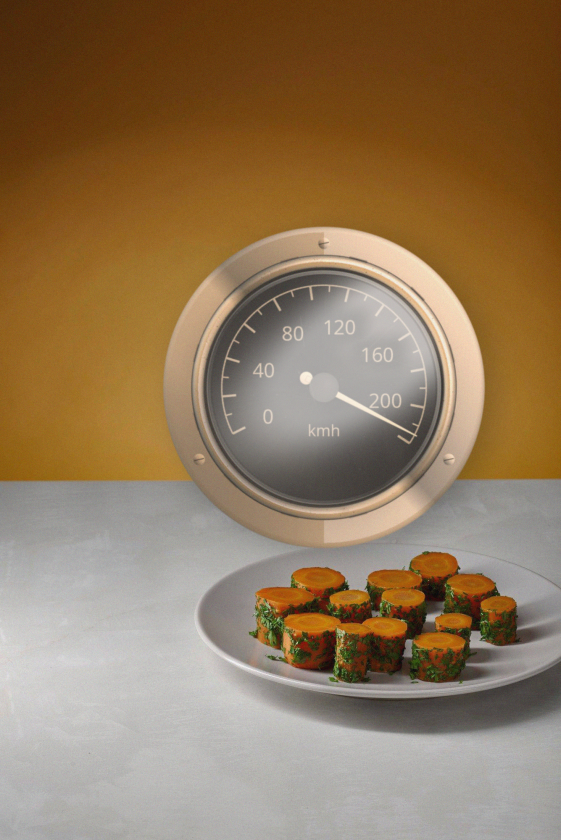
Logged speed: 215
